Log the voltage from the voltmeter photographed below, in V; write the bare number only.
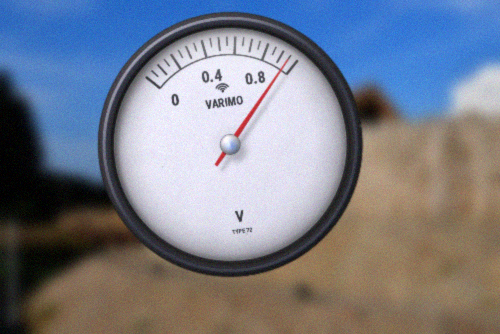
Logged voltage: 0.95
